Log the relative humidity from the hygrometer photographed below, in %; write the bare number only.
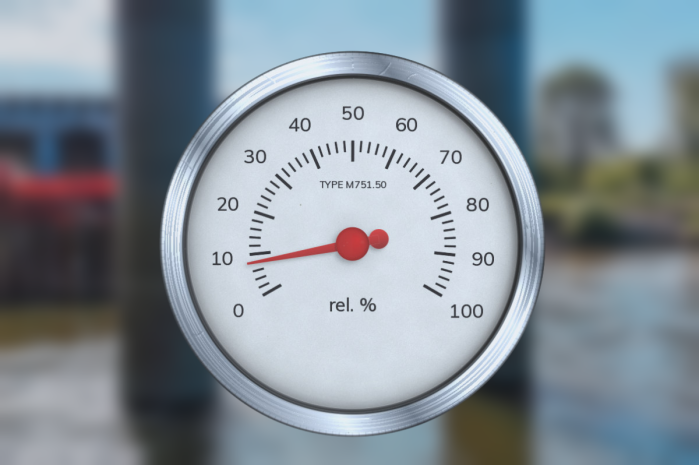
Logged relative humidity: 8
